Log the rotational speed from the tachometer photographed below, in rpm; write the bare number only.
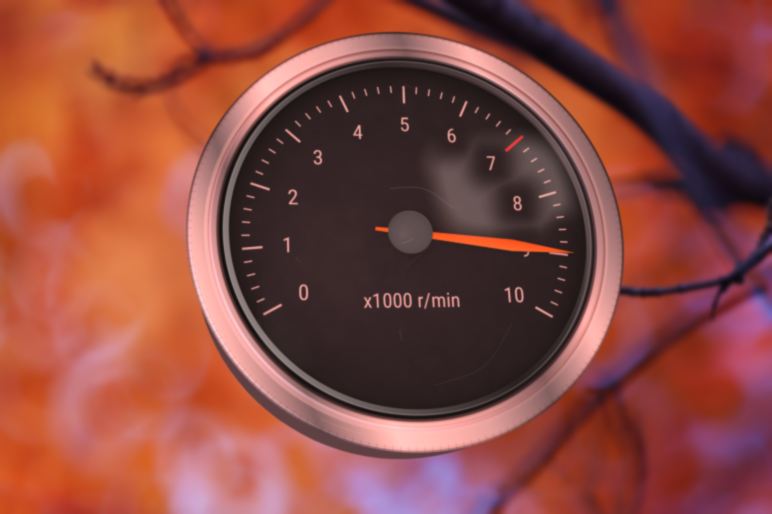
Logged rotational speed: 9000
